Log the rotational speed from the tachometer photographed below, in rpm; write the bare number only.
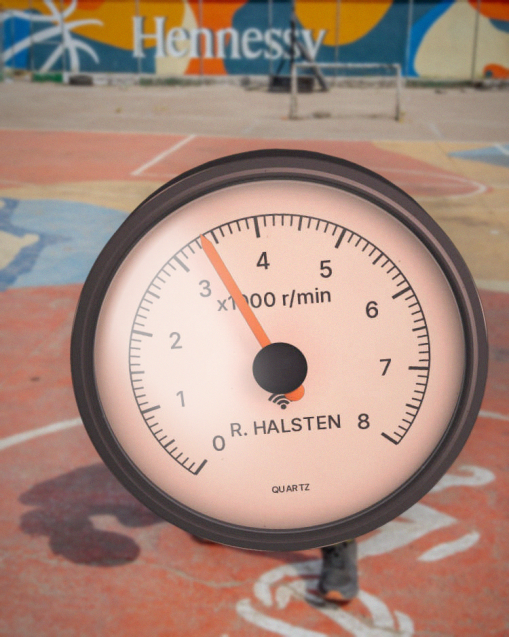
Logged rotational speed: 3400
